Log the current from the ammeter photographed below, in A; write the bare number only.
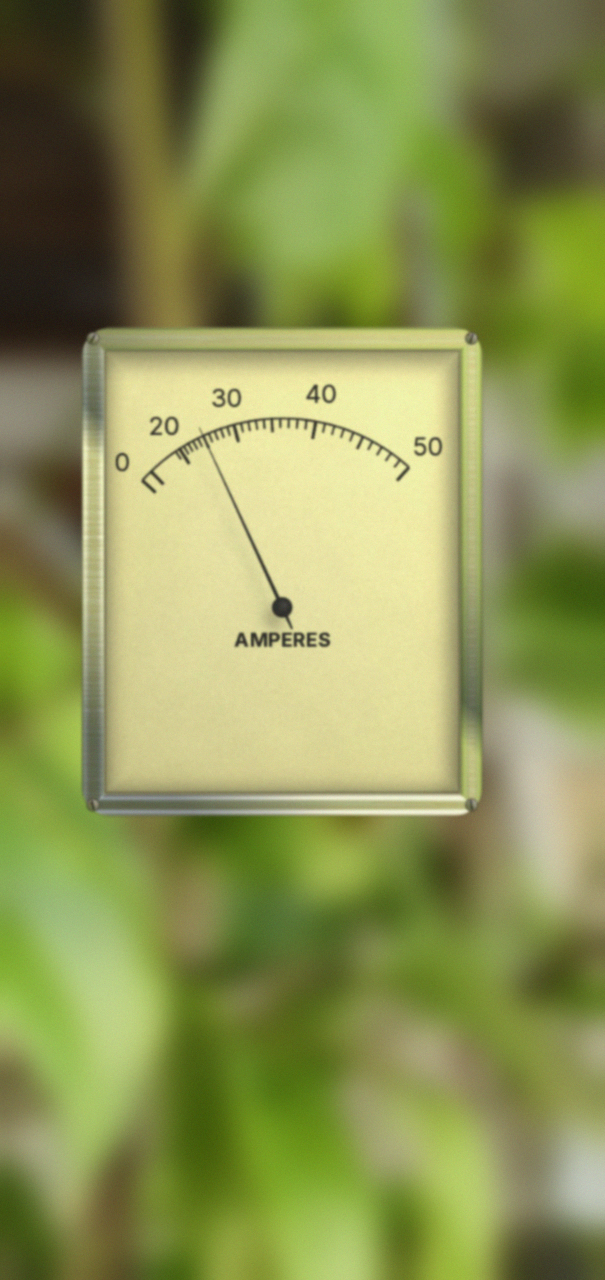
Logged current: 25
